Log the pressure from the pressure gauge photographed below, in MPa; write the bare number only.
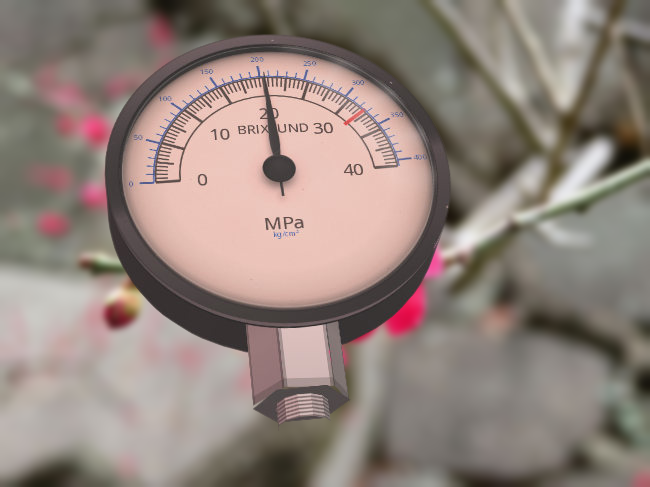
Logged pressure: 20
